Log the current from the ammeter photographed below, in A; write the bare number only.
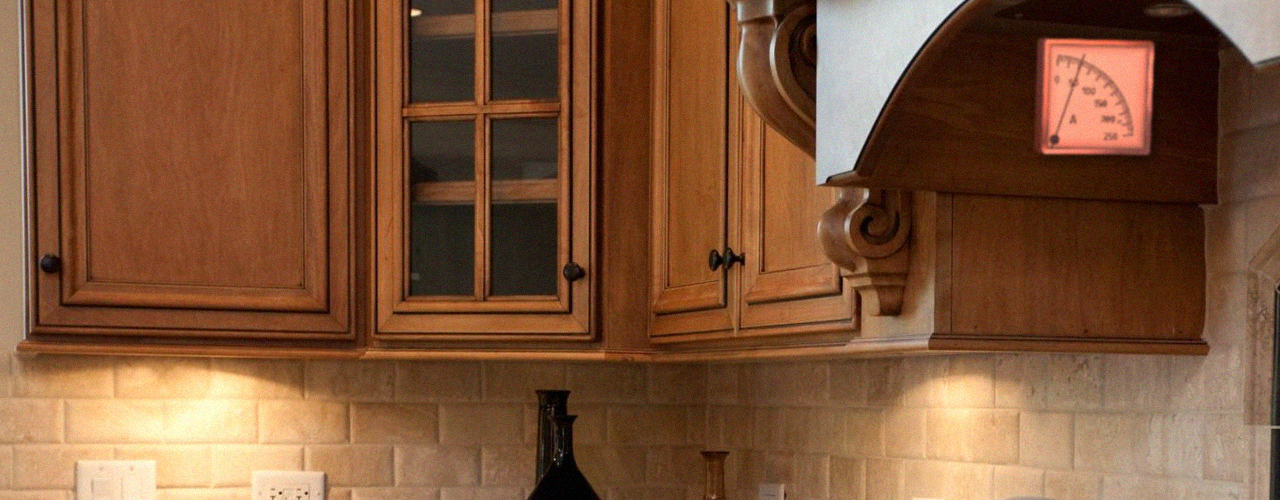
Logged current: 50
